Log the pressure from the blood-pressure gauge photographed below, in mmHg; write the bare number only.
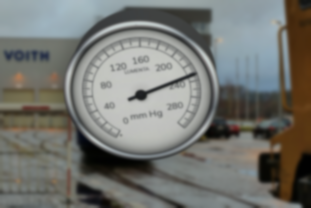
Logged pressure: 230
